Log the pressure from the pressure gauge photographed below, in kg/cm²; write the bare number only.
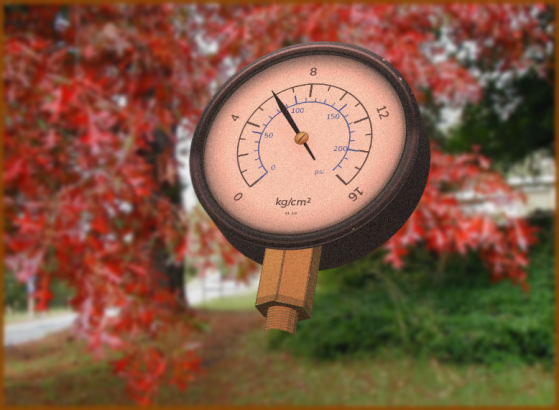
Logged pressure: 6
